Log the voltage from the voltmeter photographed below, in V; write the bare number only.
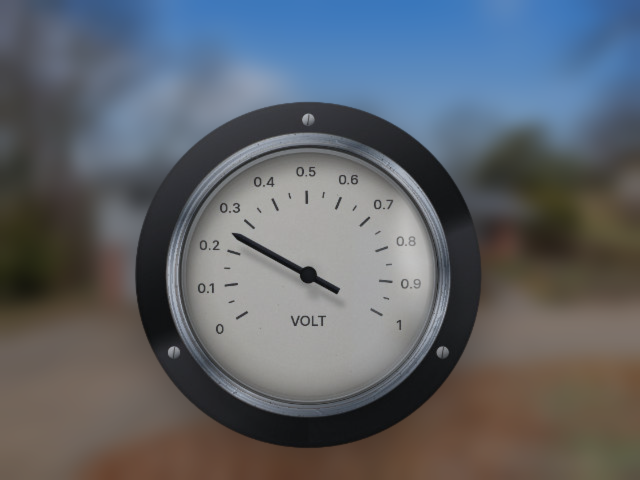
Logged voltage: 0.25
